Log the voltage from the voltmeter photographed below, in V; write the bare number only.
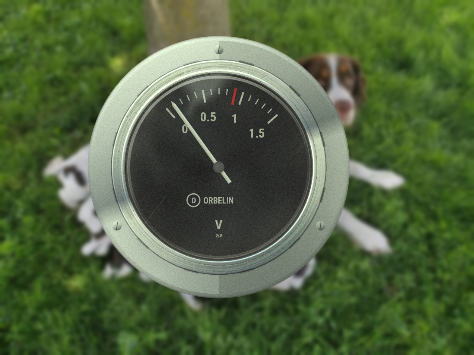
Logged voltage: 0.1
